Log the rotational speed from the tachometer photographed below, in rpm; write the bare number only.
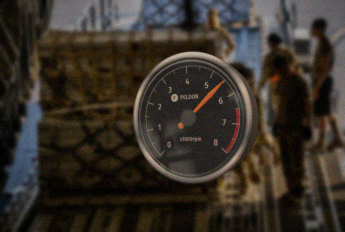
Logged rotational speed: 5500
